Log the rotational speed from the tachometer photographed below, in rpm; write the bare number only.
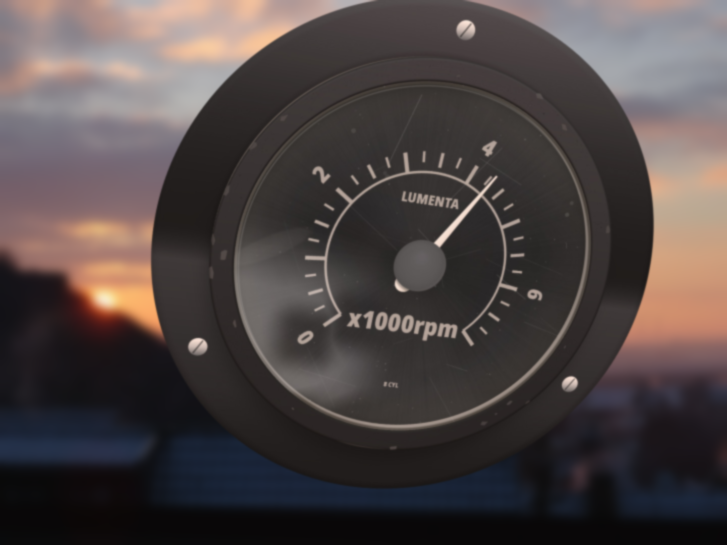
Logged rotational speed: 4250
